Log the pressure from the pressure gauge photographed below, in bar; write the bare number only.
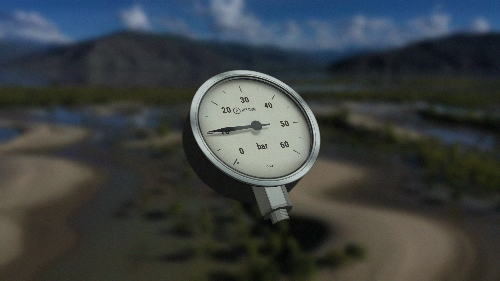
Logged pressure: 10
